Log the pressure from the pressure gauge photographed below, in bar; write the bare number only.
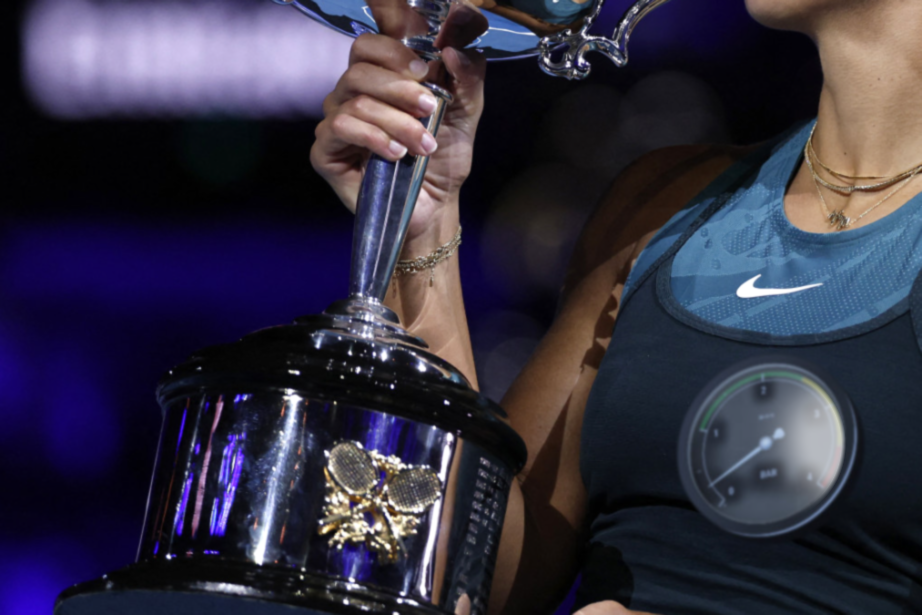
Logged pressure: 0.25
